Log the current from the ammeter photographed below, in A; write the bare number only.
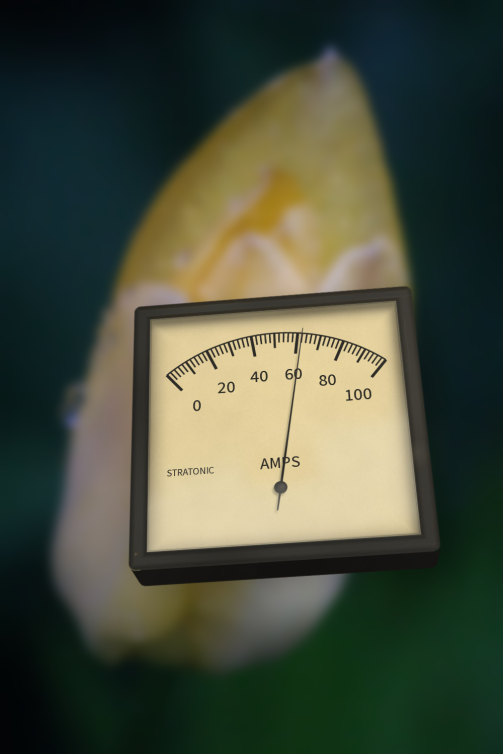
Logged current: 62
